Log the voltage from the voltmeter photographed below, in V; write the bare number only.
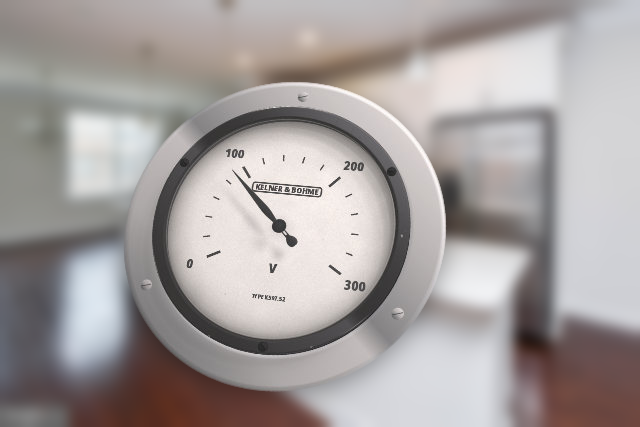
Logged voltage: 90
